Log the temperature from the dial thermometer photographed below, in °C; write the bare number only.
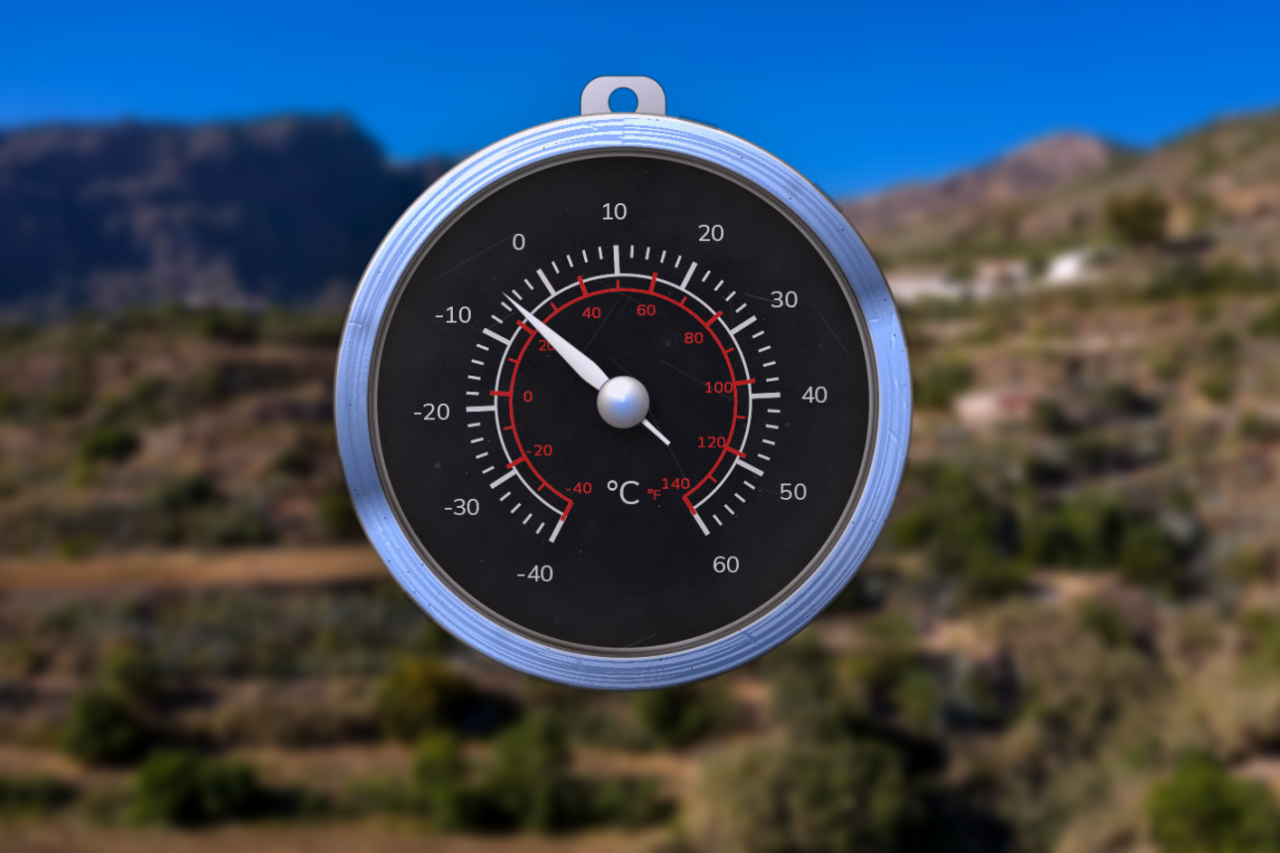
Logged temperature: -5
